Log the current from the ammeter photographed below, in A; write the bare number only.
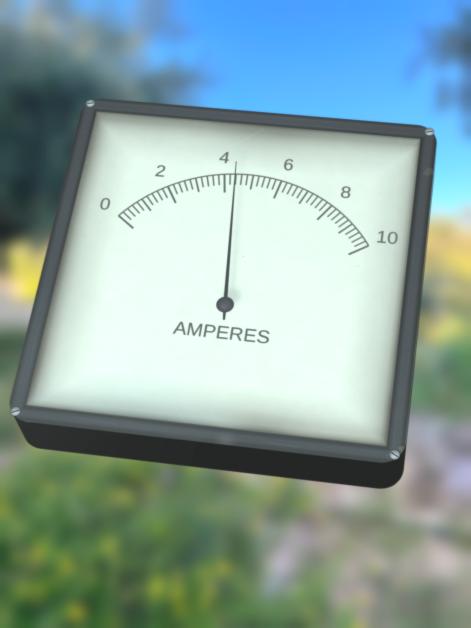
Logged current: 4.4
